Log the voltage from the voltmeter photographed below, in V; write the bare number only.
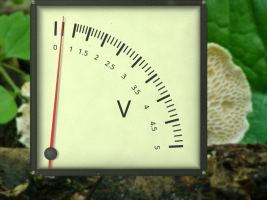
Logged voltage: 0.5
